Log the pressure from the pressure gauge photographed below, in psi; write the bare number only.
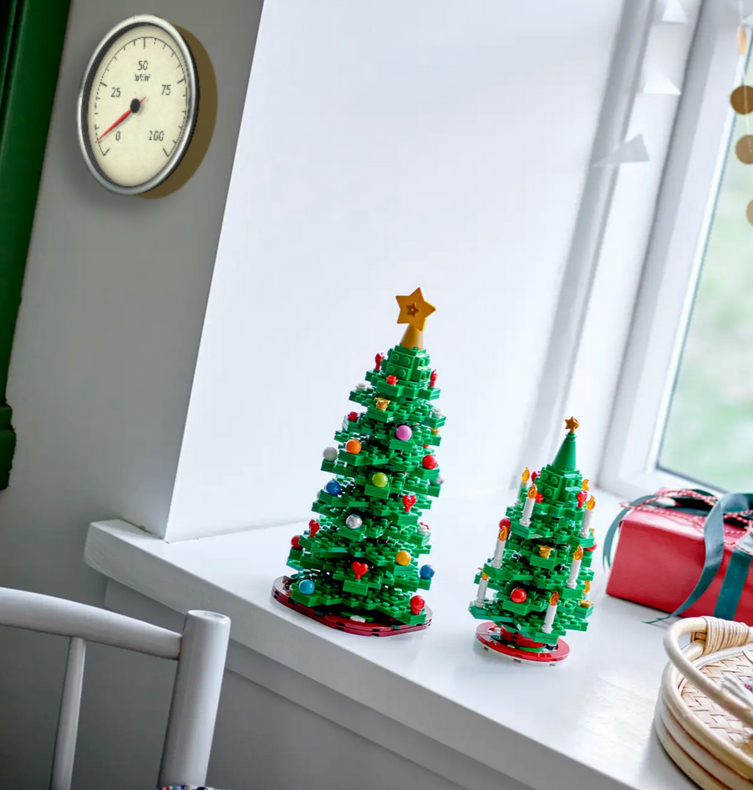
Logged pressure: 5
